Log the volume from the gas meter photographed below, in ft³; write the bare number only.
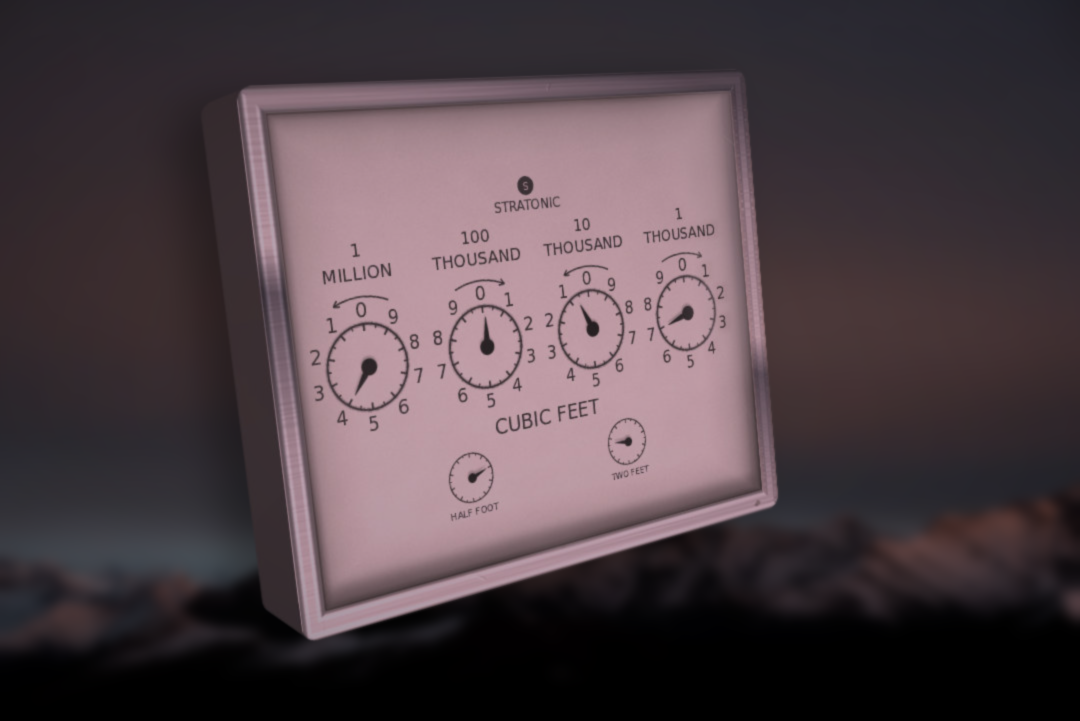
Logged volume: 400700
